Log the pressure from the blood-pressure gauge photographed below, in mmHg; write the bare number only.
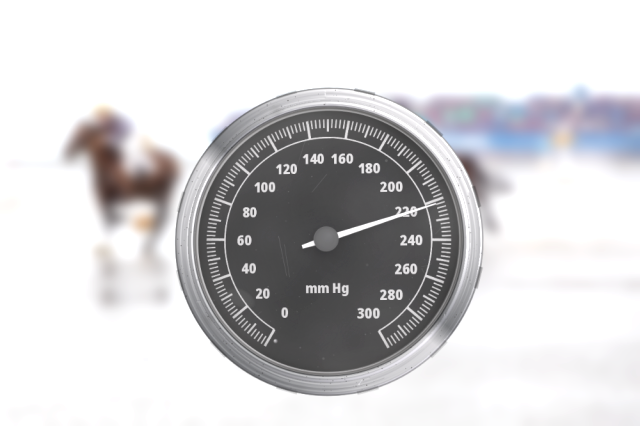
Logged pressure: 222
